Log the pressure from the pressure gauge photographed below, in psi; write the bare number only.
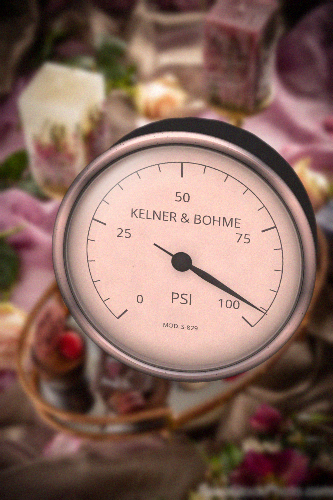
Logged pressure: 95
